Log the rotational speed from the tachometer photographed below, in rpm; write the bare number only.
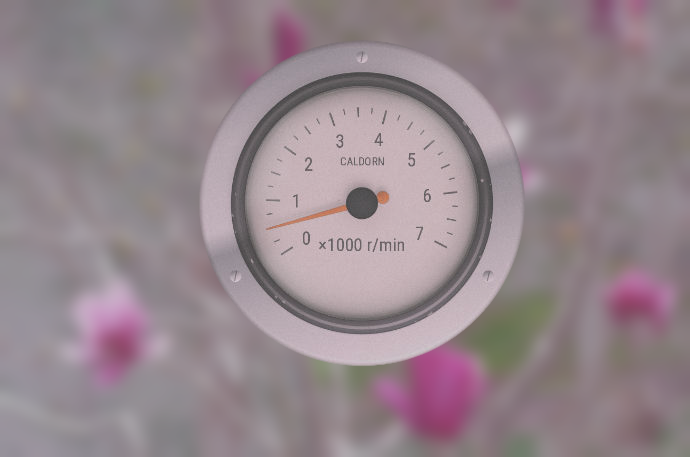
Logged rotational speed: 500
